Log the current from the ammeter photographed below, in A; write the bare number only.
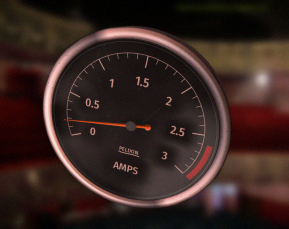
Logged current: 0.2
